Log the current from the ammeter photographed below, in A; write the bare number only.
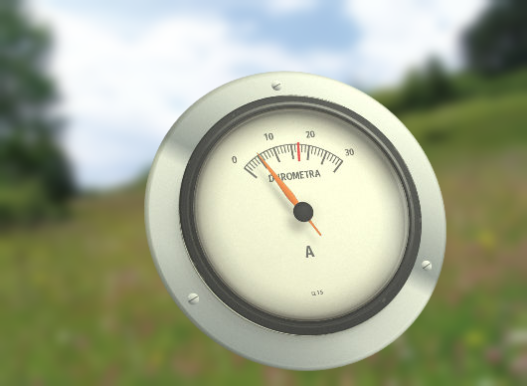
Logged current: 5
